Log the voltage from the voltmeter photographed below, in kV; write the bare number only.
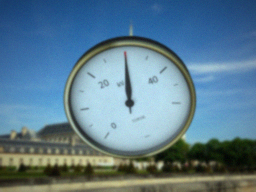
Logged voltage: 30
